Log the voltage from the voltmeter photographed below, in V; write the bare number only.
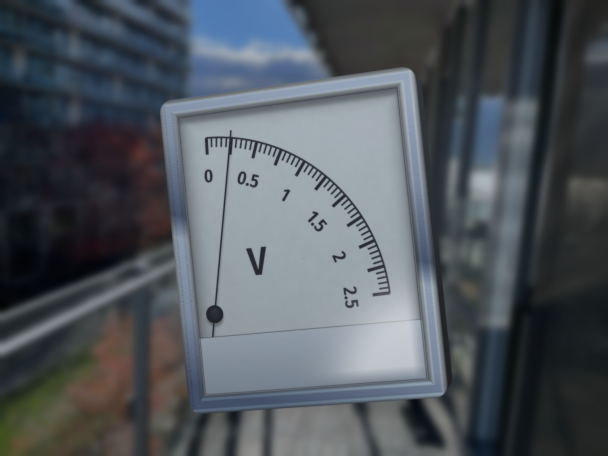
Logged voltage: 0.25
